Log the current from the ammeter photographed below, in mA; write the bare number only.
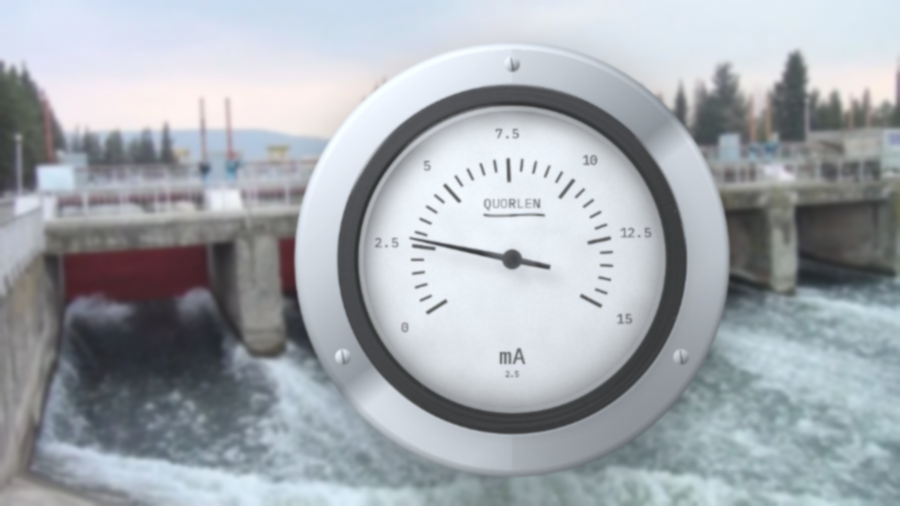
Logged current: 2.75
